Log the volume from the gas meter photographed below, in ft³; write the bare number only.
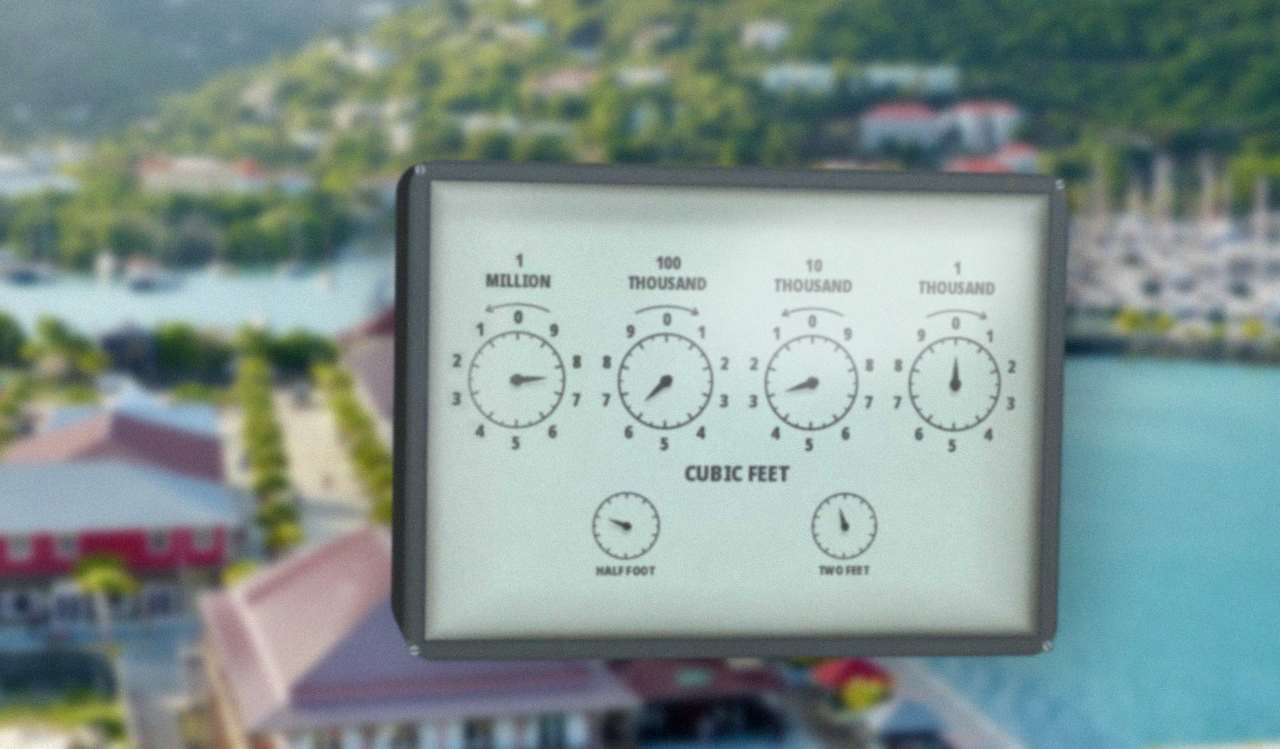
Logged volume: 763000
